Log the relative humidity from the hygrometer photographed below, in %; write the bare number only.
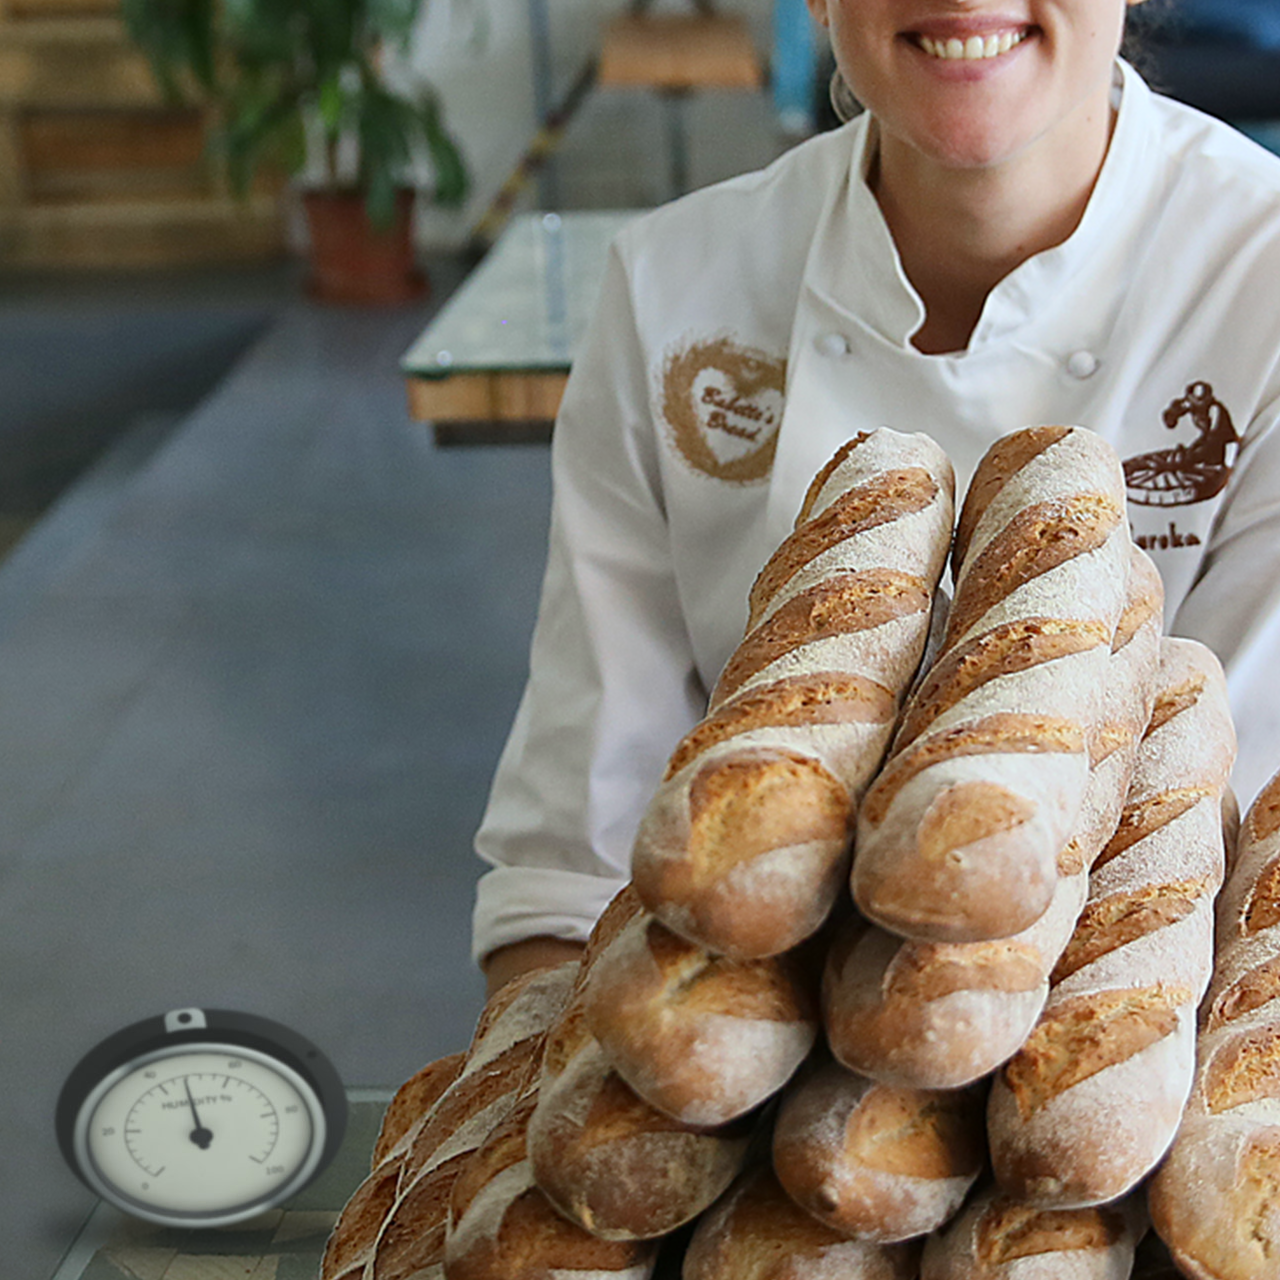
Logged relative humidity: 48
